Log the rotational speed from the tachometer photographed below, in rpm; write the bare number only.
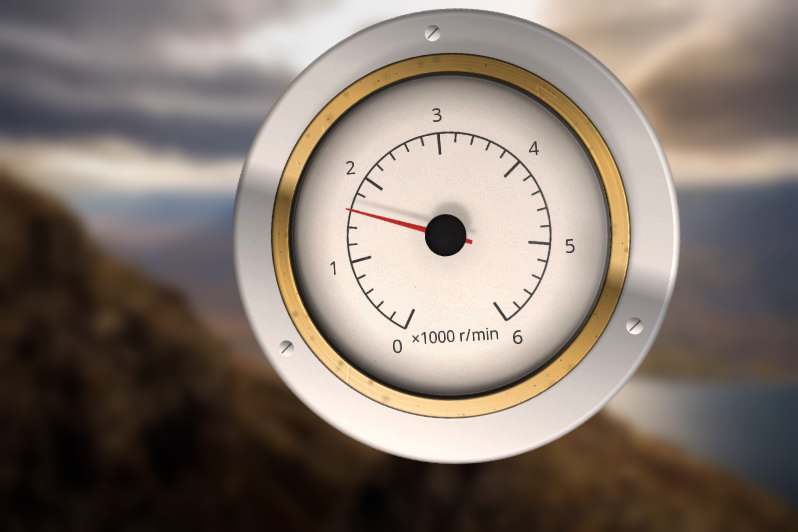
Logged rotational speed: 1600
